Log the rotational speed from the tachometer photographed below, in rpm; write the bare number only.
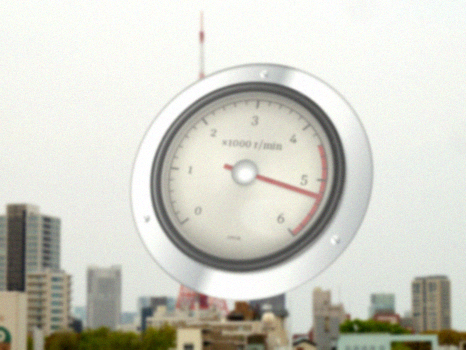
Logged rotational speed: 5300
